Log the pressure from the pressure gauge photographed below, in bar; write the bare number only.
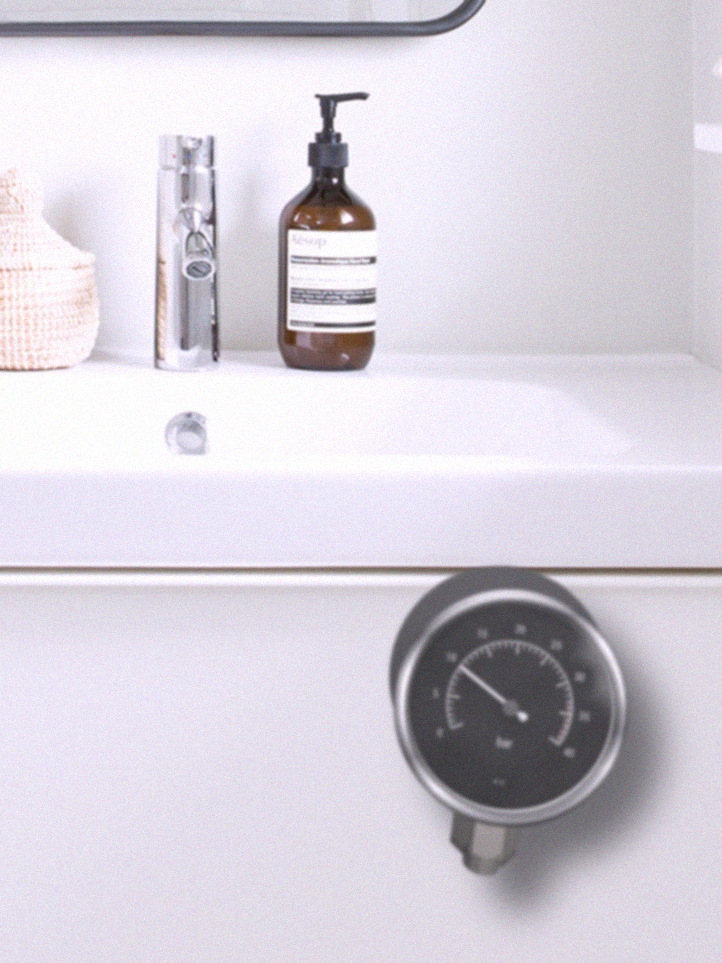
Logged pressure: 10
